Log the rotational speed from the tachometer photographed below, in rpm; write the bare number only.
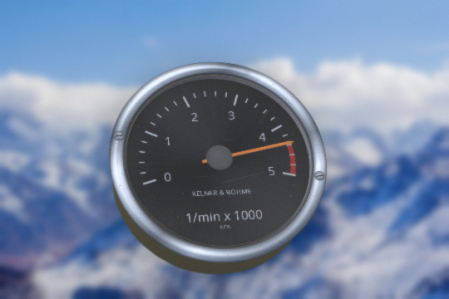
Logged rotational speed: 4400
